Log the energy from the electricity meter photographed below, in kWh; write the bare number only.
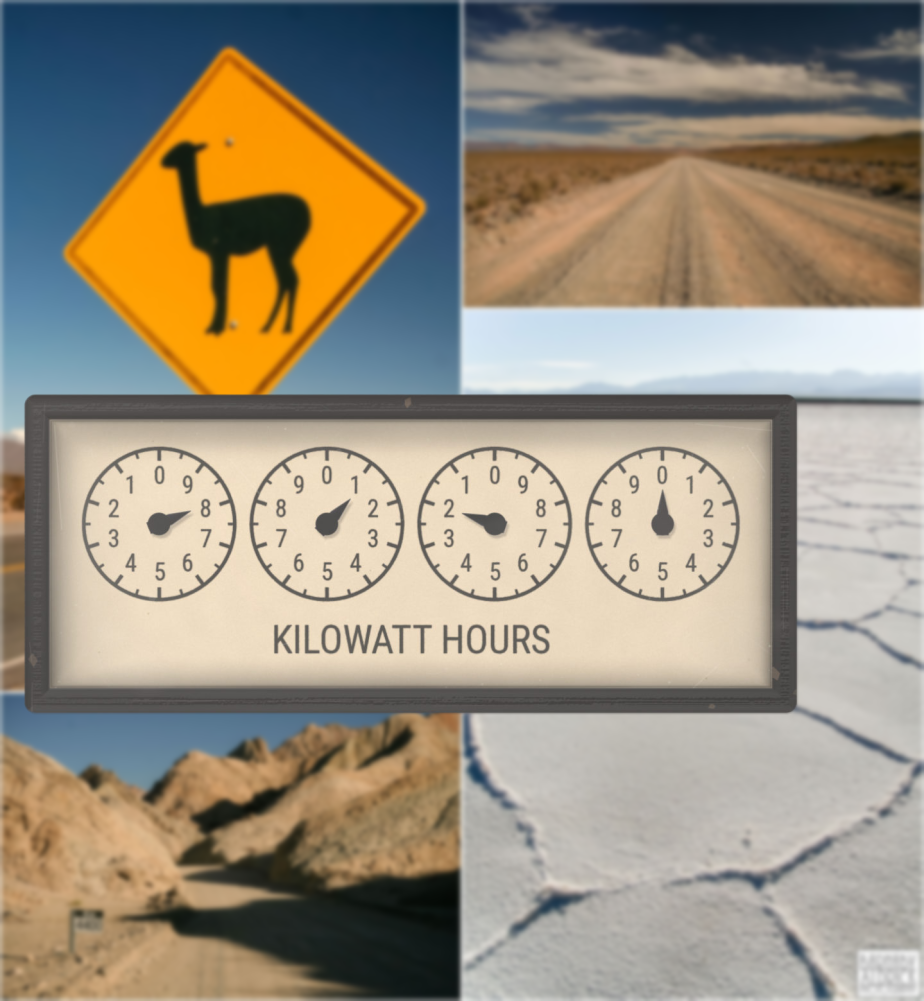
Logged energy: 8120
